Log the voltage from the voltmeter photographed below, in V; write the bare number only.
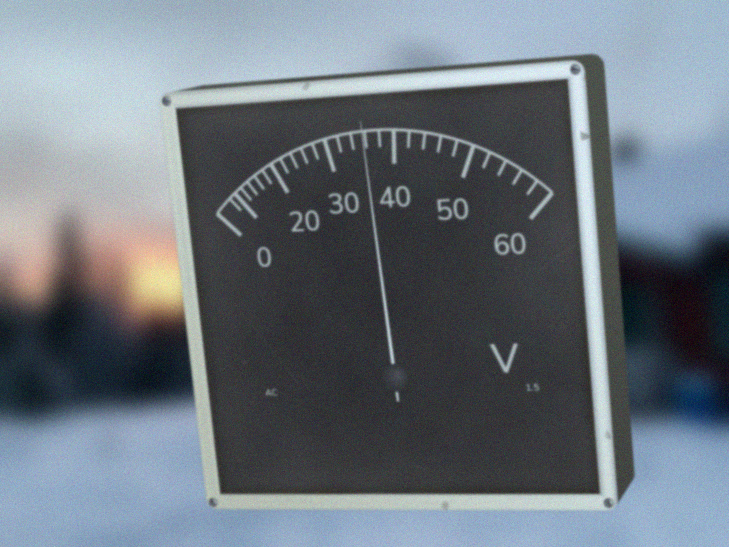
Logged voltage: 36
